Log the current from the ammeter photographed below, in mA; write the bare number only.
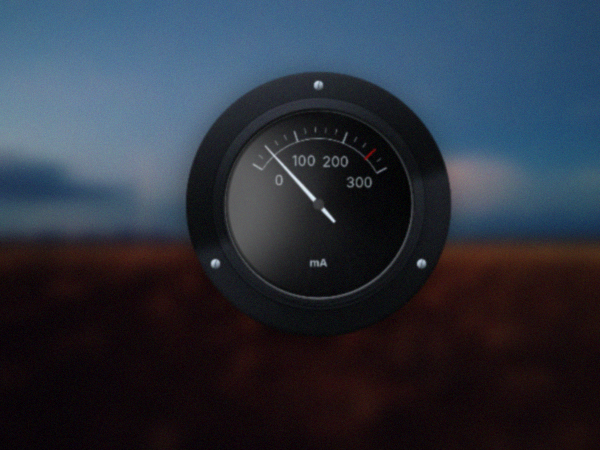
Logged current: 40
